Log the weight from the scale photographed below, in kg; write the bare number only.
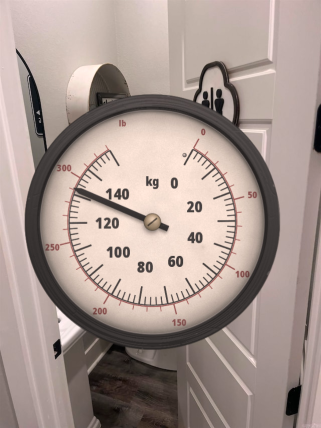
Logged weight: 132
